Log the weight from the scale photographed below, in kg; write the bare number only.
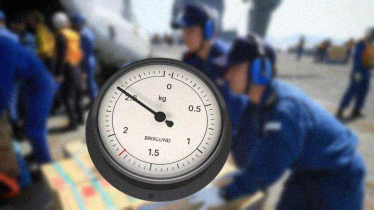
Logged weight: 2.5
